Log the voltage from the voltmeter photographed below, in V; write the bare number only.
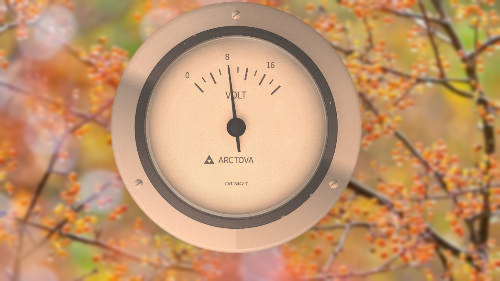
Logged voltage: 8
